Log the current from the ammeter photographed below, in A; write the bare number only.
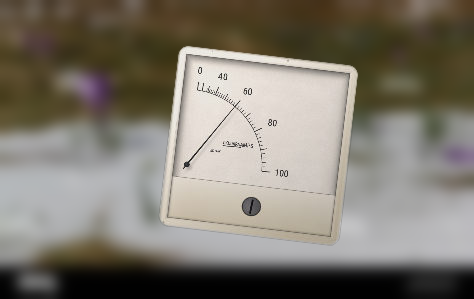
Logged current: 60
